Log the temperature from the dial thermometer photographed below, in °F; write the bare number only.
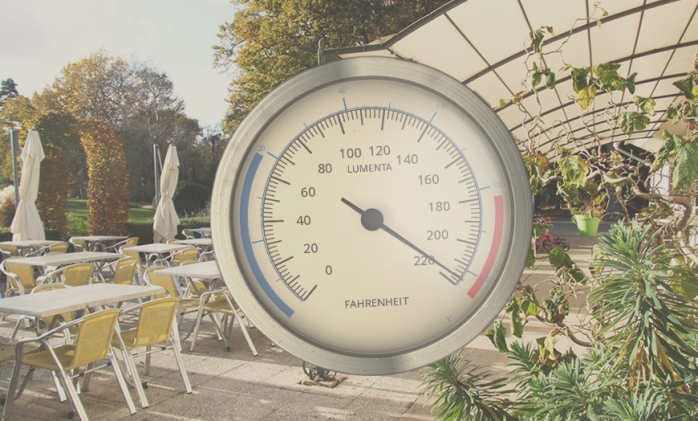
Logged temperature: 216
